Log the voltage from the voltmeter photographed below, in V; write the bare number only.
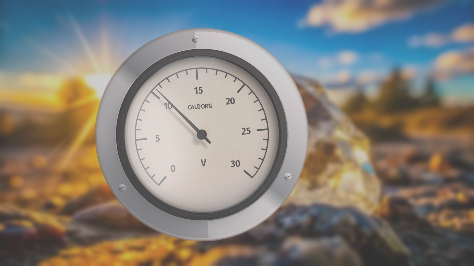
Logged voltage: 10.5
